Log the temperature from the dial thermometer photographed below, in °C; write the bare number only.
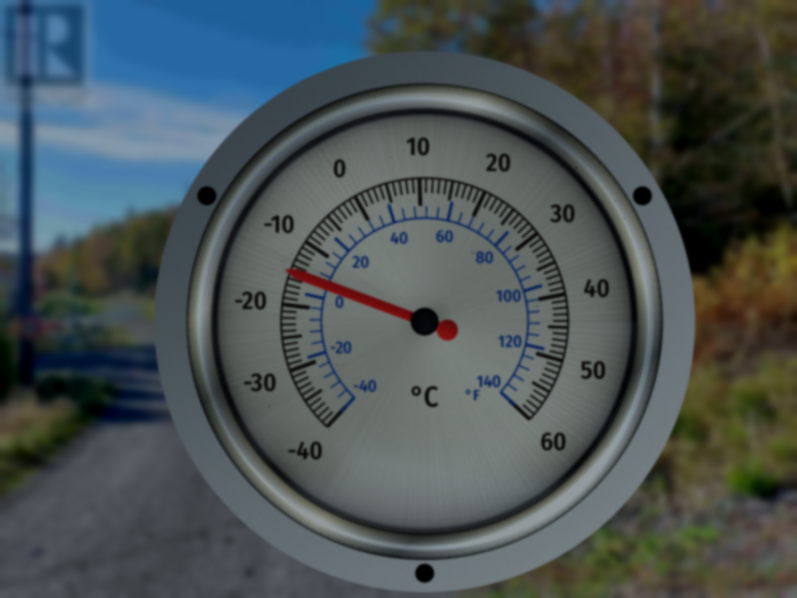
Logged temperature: -15
